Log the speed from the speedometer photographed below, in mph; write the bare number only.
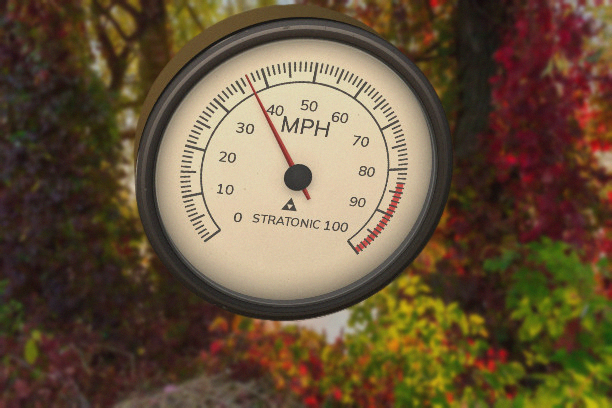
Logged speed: 37
